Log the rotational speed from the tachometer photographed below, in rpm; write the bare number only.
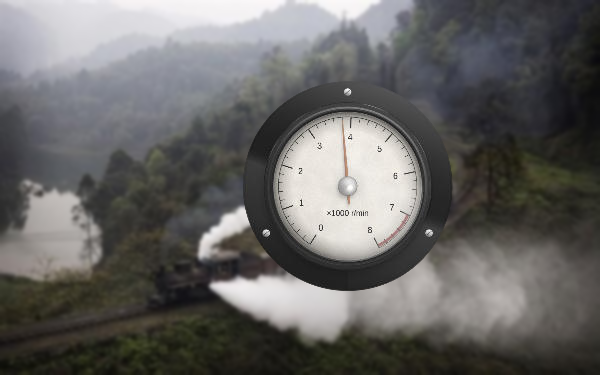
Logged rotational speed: 3800
